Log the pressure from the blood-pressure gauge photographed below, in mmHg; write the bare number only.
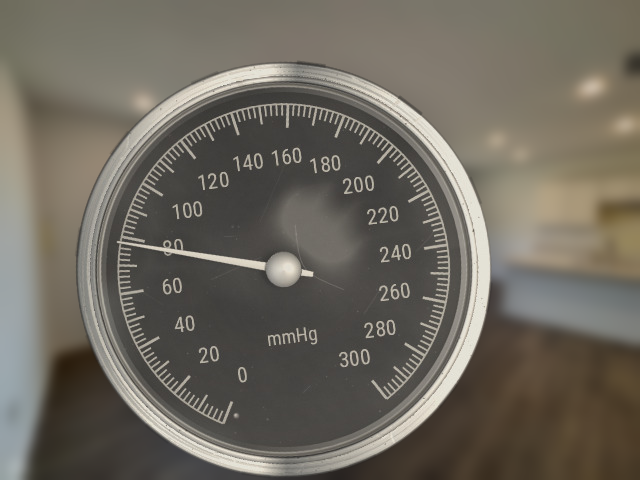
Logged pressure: 78
